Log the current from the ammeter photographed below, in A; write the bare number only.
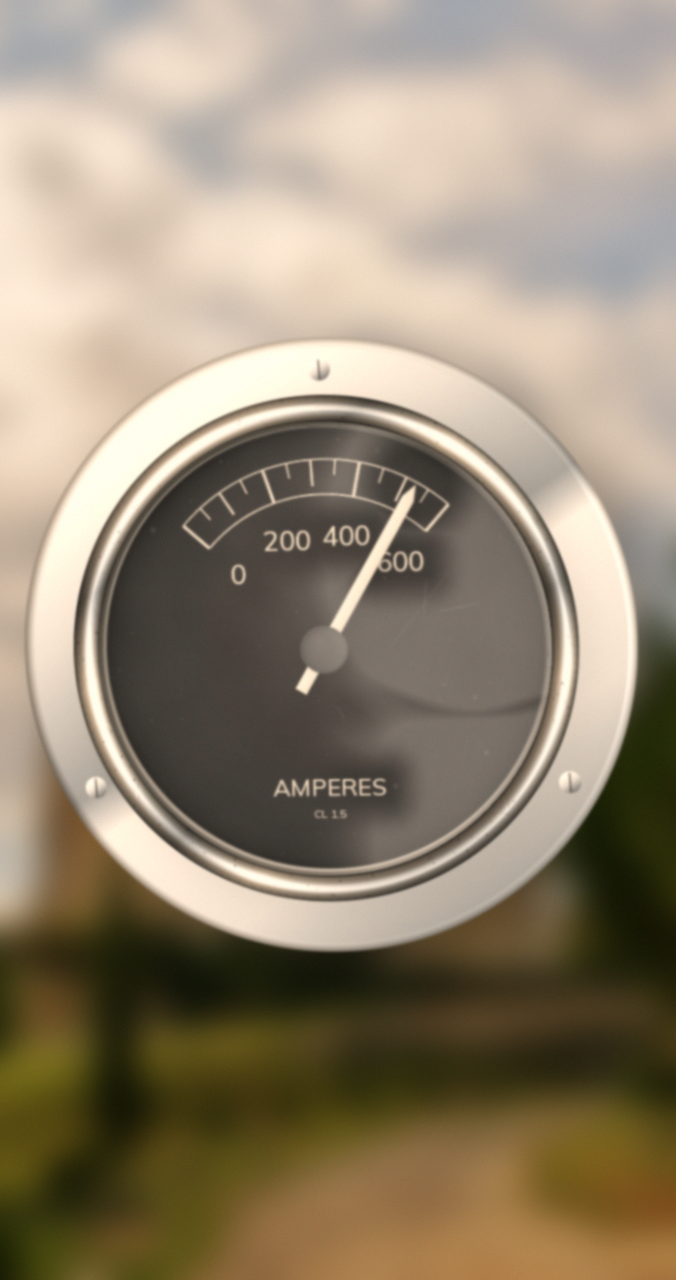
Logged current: 525
